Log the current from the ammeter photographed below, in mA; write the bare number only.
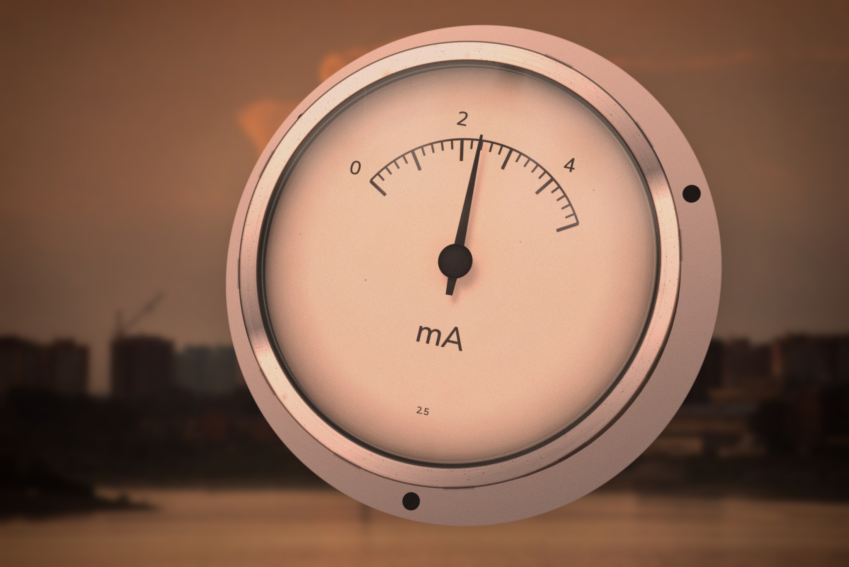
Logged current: 2.4
